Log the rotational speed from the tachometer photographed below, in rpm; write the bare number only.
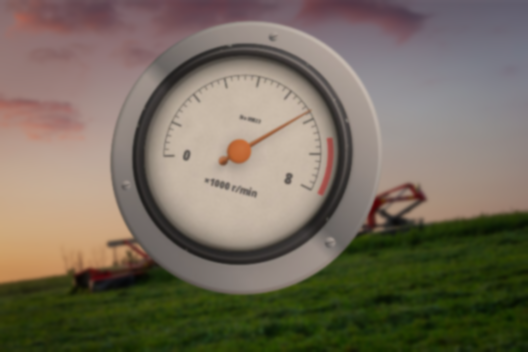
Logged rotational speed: 5800
